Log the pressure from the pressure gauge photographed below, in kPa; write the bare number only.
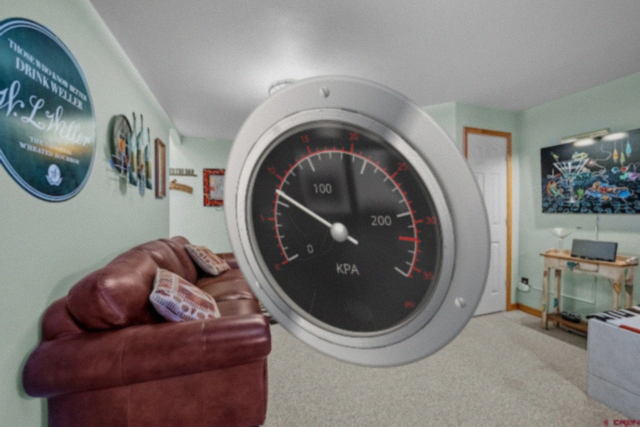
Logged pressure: 60
